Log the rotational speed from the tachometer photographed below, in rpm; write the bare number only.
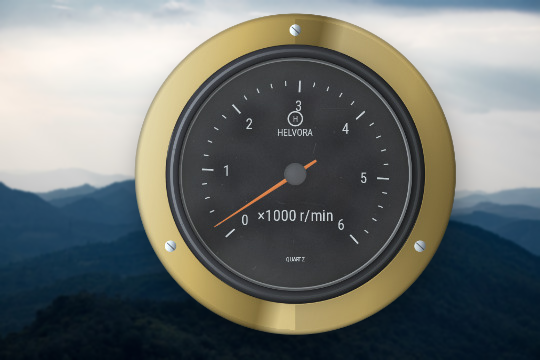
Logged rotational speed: 200
